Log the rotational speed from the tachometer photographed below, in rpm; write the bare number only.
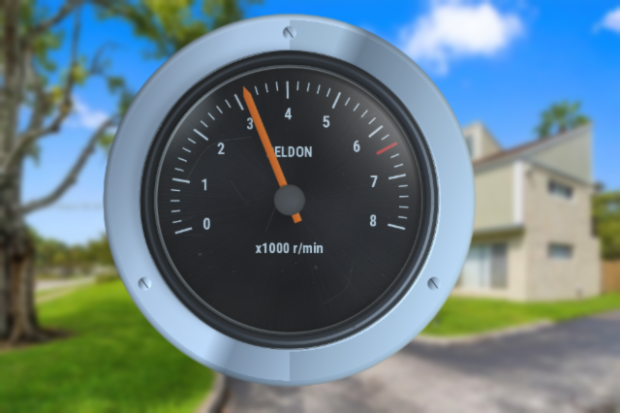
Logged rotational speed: 3200
